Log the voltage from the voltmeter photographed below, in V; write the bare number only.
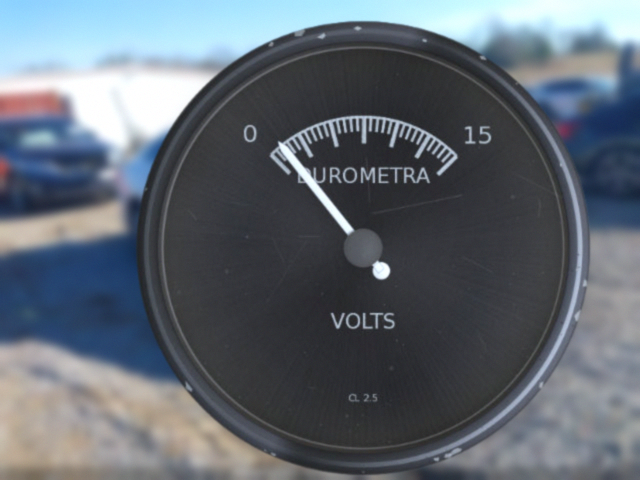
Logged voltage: 1
